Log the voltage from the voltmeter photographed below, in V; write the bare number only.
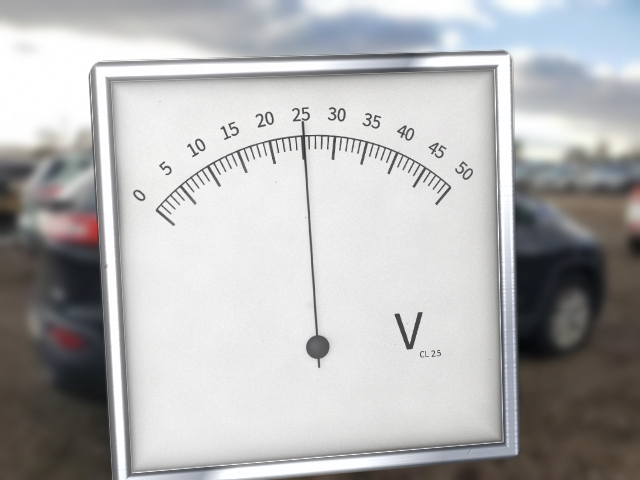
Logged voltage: 25
